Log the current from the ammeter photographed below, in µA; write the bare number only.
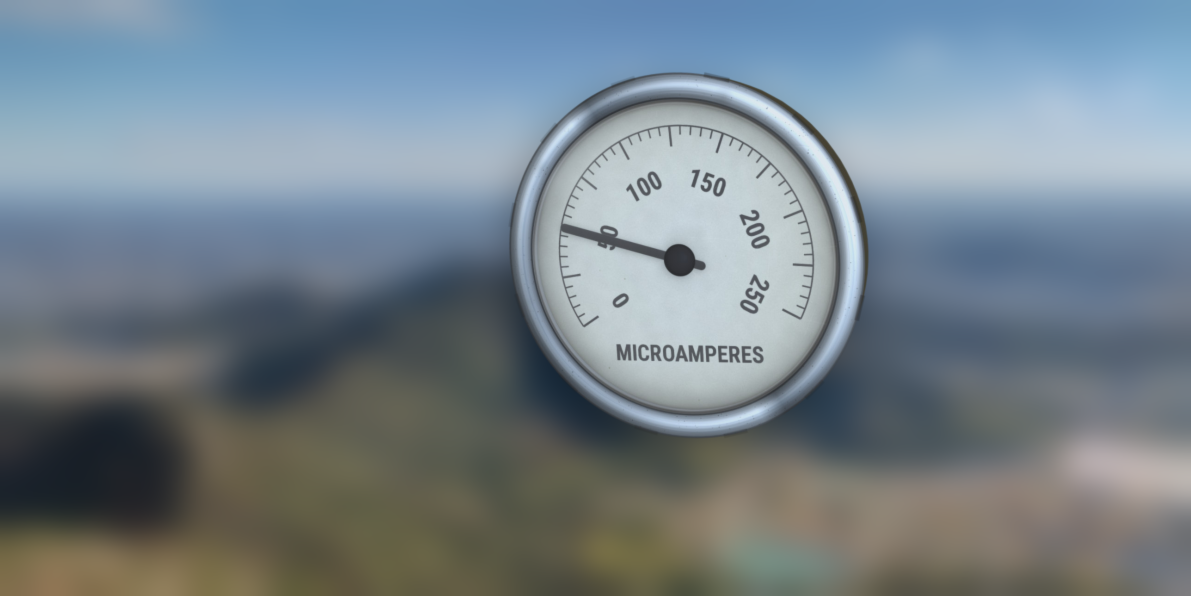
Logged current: 50
